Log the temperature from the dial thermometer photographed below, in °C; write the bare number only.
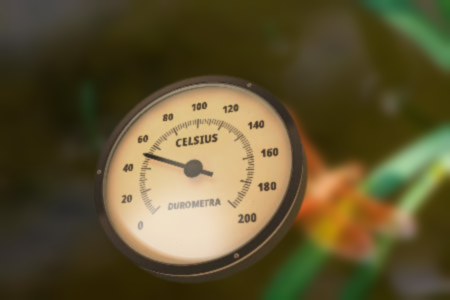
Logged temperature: 50
